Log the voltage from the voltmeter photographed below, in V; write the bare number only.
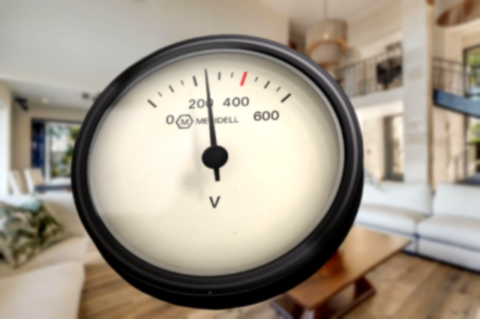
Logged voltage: 250
